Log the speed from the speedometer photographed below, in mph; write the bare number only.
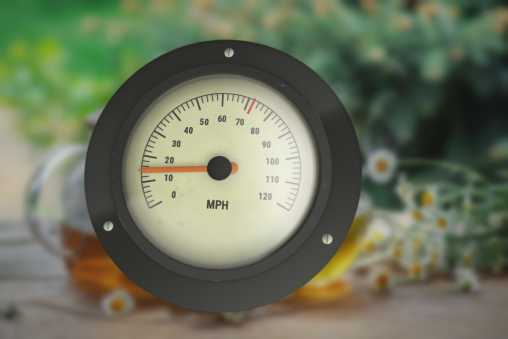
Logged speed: 14
